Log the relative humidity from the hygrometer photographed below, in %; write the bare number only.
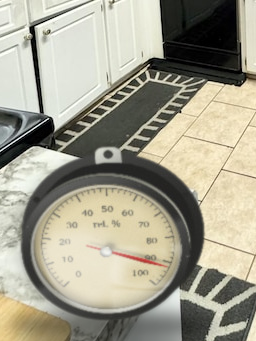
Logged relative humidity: 90
